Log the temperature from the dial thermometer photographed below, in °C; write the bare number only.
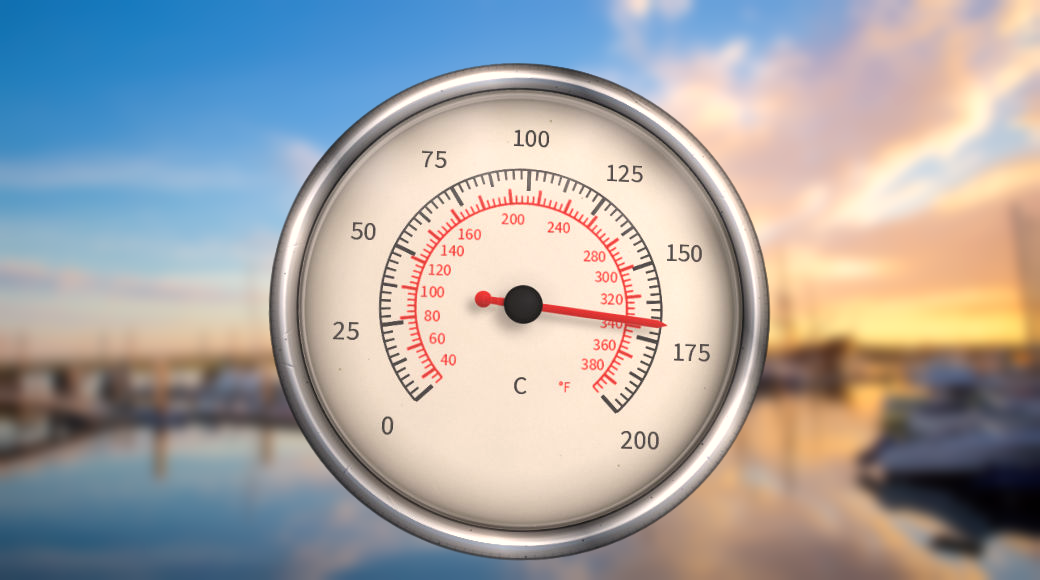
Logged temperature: 170
